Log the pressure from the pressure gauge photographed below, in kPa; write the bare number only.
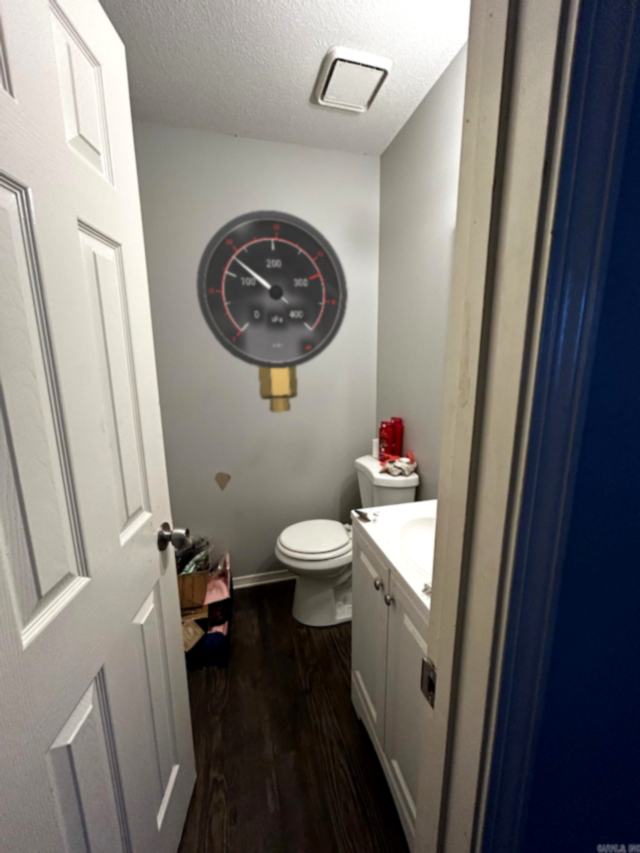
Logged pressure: 125
